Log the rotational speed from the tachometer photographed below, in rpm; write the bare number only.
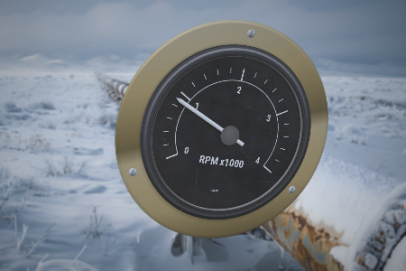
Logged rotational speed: 900
